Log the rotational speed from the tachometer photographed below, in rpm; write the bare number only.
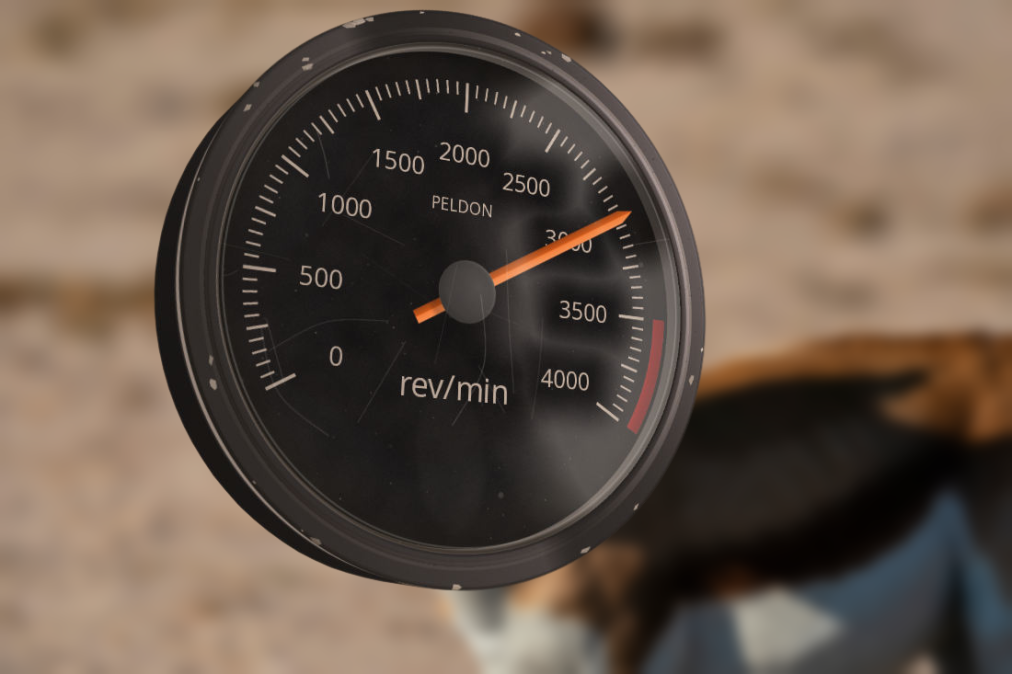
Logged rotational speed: 3000
